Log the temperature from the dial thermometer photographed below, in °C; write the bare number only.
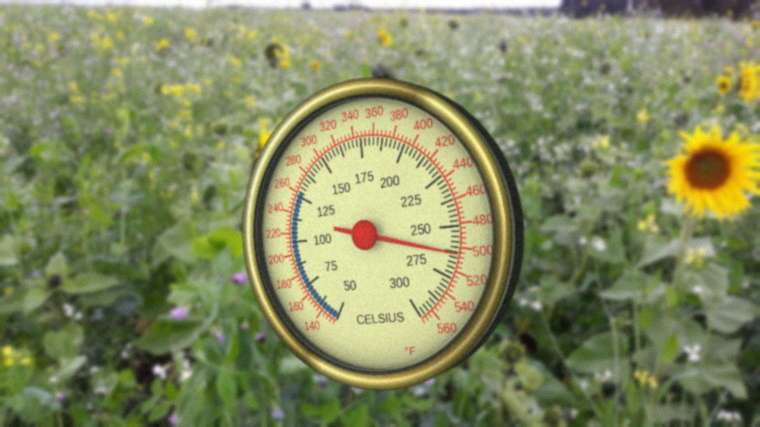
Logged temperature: 262.5
